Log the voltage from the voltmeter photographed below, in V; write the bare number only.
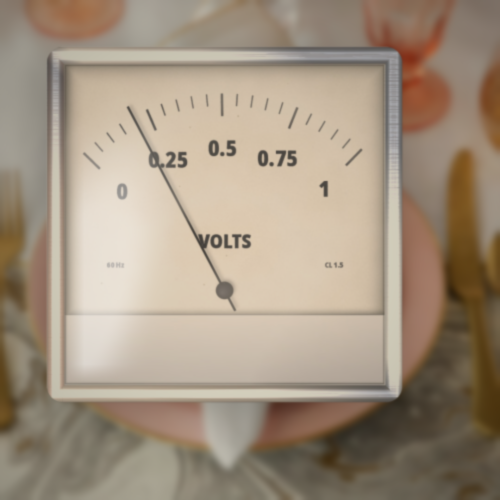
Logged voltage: 0.2
